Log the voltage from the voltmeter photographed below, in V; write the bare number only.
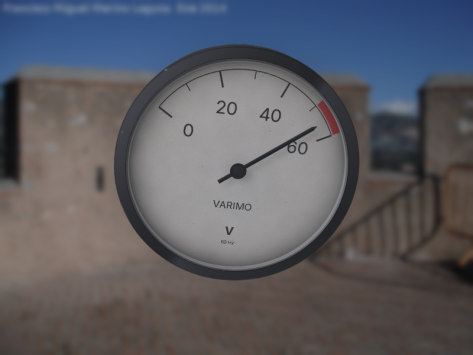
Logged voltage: 55
